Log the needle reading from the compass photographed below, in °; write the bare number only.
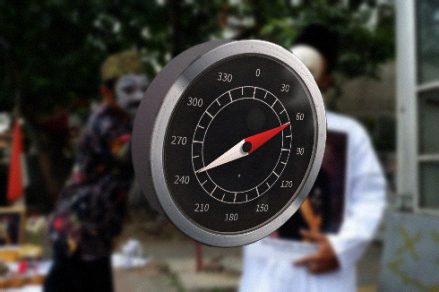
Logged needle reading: 60
